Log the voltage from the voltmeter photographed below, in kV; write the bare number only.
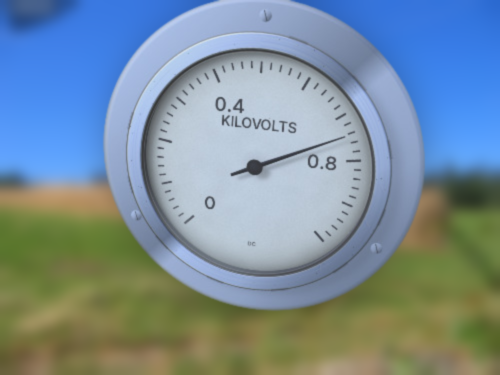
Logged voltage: 0.74
